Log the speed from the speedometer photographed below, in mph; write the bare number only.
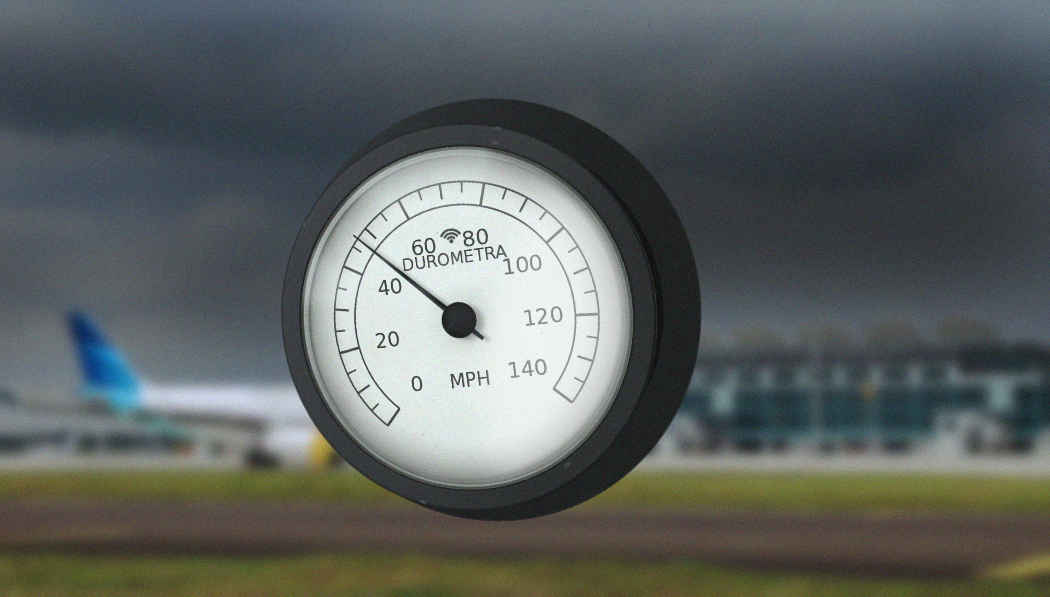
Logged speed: 47.5
